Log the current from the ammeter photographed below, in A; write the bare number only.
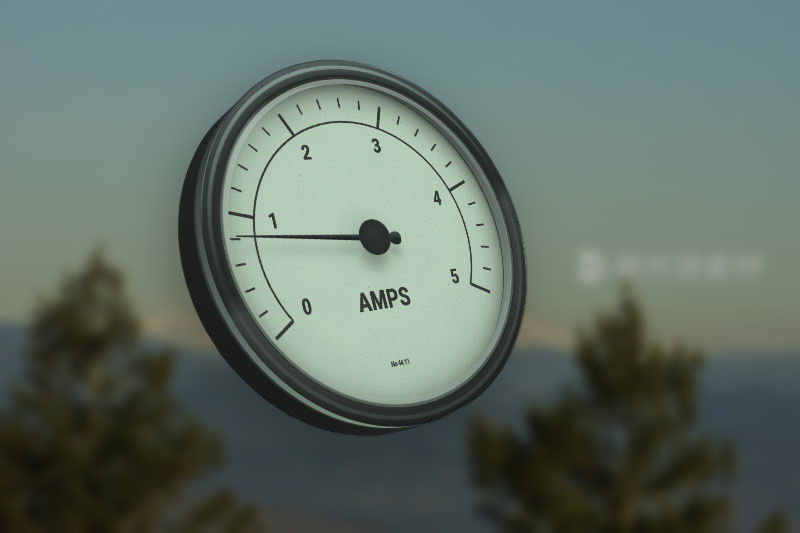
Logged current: 0.8
